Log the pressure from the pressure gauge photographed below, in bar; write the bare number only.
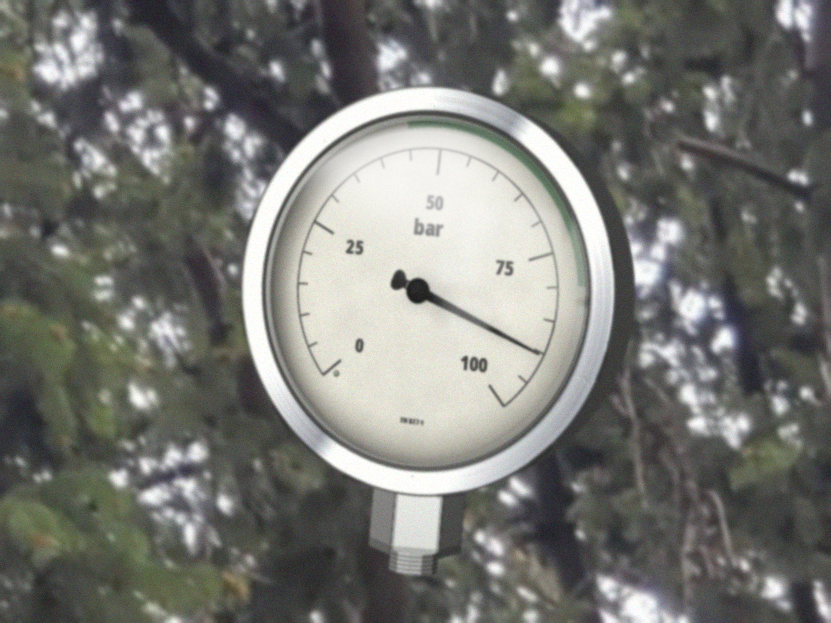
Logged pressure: 90
